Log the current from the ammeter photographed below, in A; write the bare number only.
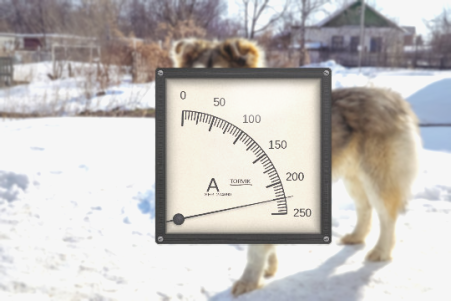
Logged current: 225
